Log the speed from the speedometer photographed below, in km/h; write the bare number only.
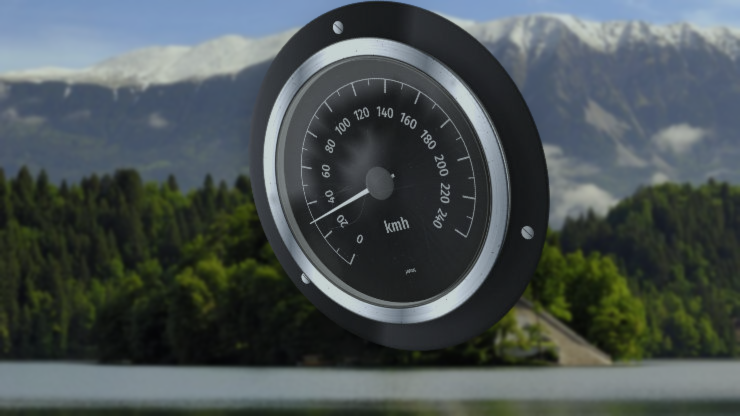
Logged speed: 30
